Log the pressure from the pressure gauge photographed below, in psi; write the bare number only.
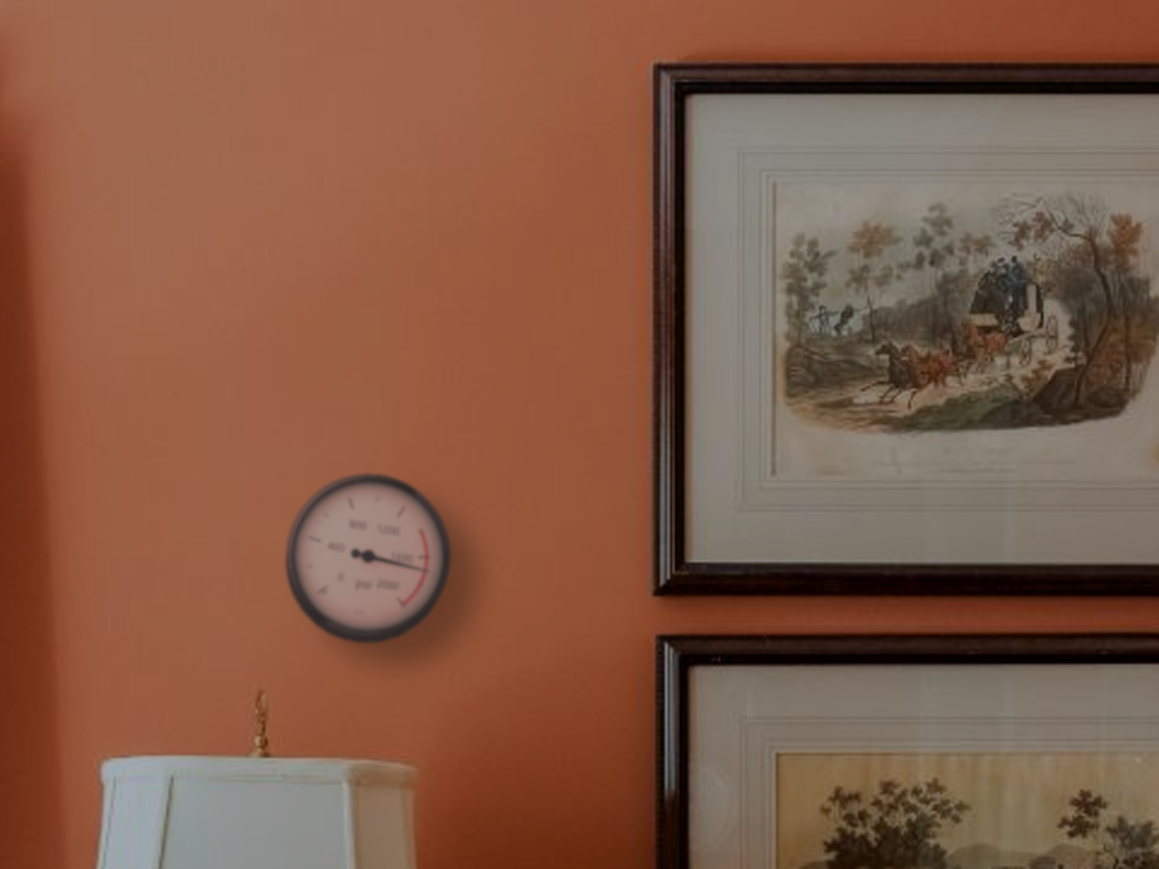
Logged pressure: 1700
